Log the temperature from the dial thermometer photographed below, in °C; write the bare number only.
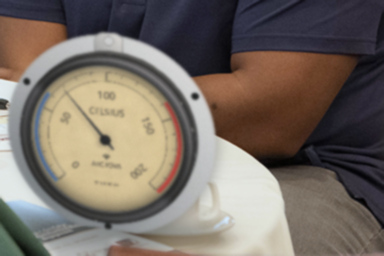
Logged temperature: 70
